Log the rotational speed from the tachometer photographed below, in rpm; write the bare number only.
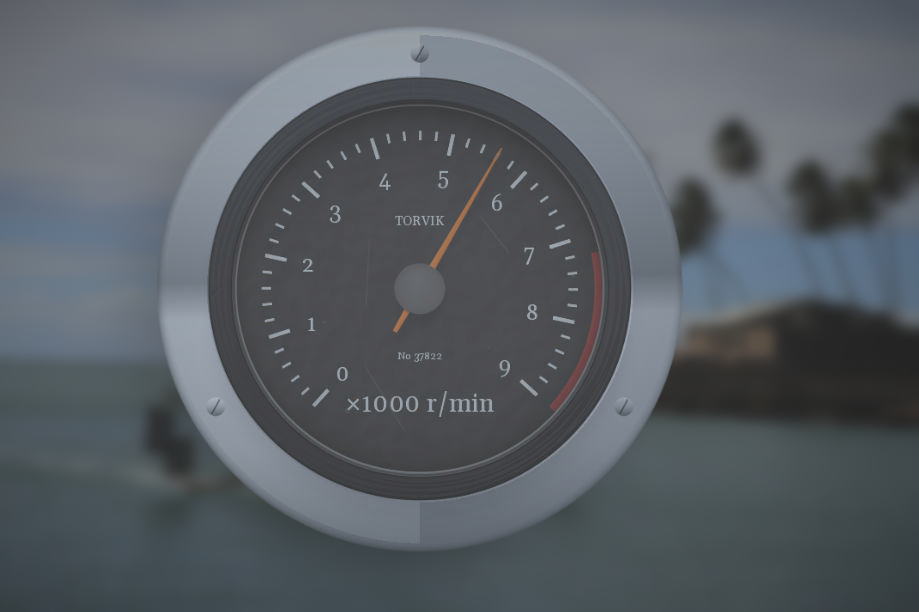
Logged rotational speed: 5600
